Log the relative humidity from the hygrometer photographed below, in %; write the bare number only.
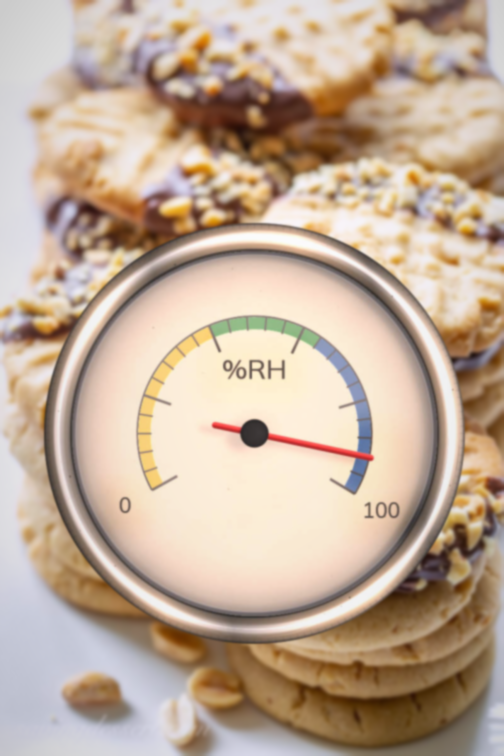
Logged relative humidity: 92
